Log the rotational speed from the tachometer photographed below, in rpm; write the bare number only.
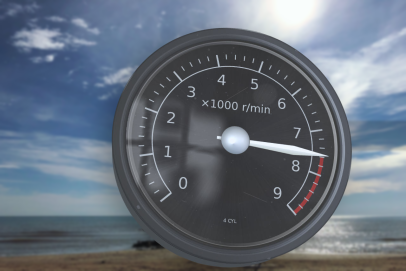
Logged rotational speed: 7600
